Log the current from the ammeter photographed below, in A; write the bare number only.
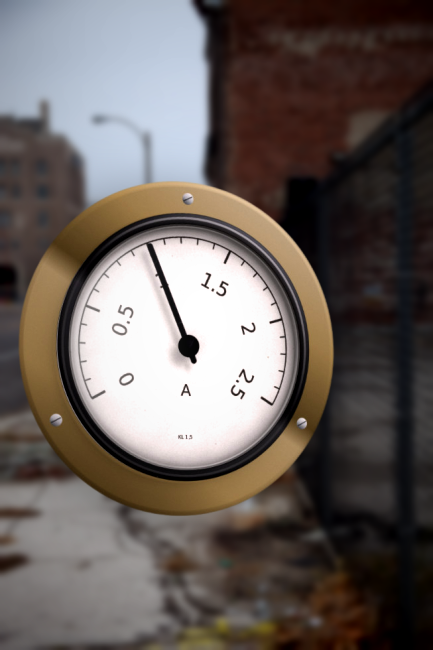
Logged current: 1
